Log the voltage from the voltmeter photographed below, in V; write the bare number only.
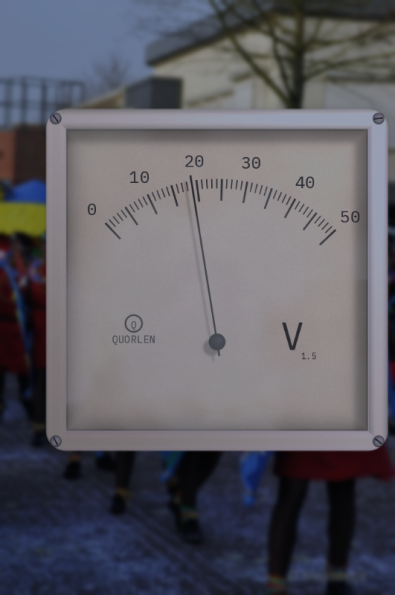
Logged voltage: 19
